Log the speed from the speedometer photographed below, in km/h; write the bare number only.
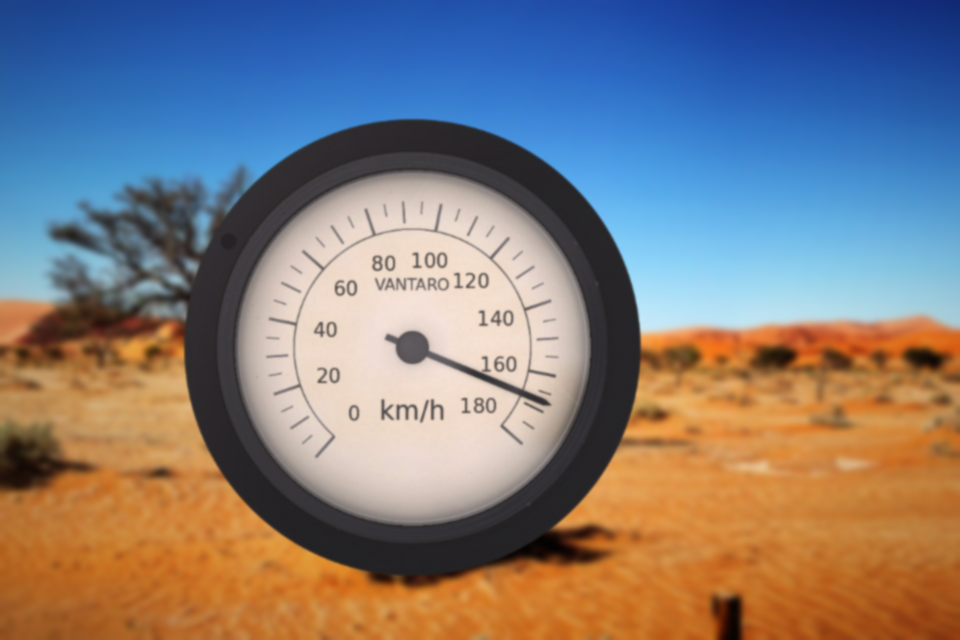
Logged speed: 167.5
